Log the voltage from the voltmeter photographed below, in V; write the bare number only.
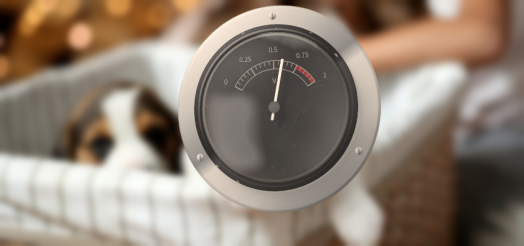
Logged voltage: 0.6
